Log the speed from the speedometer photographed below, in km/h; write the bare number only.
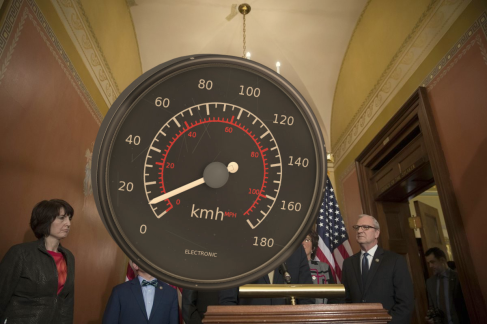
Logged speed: 10
